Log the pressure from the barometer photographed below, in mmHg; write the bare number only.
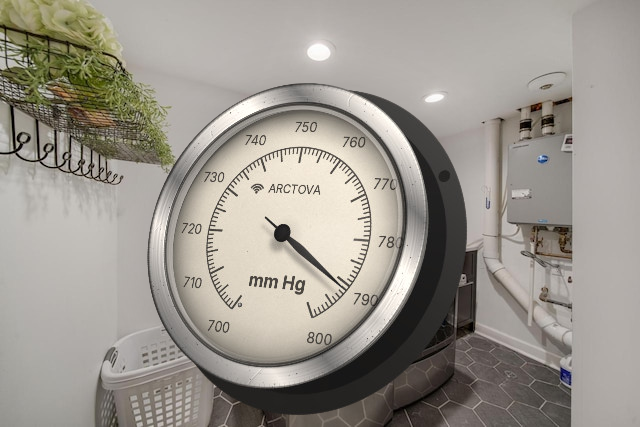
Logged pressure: 791
